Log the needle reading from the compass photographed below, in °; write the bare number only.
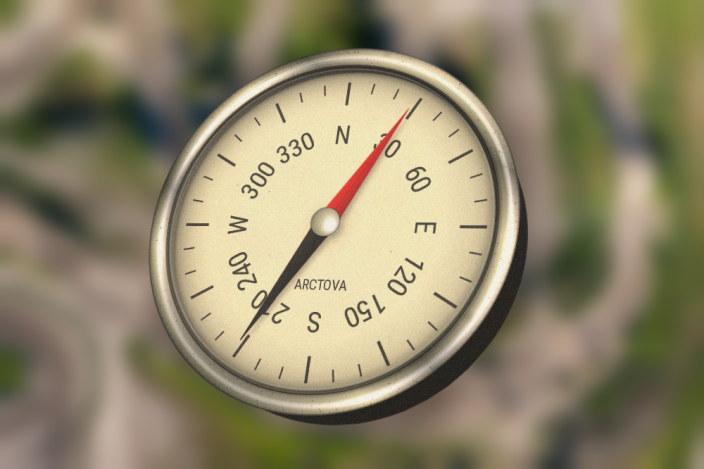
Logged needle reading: 30
